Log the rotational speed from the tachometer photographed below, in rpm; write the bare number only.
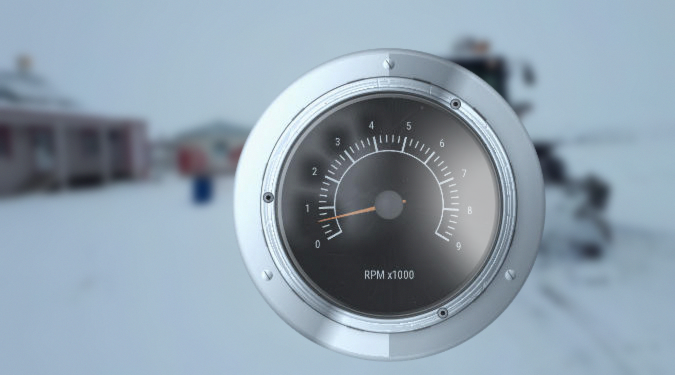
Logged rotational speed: 600
